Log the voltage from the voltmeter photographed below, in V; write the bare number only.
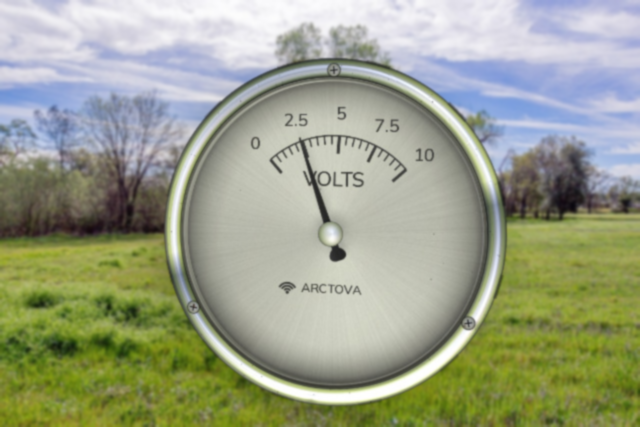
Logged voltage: 2.5
